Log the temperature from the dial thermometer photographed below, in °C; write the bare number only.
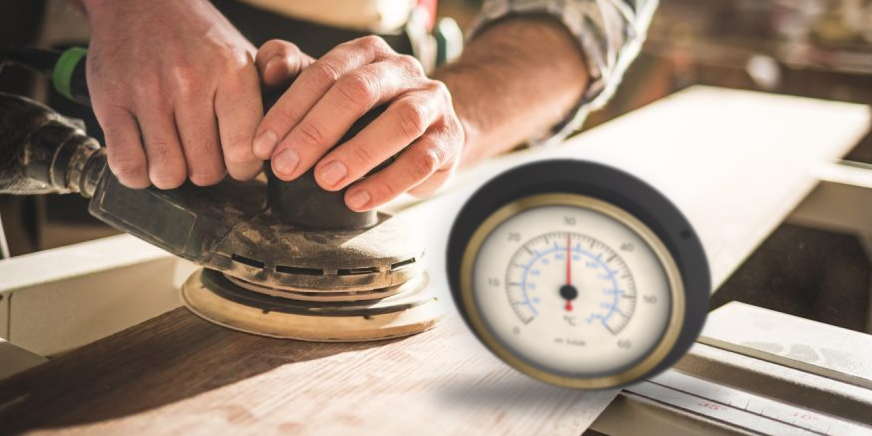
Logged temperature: 30
